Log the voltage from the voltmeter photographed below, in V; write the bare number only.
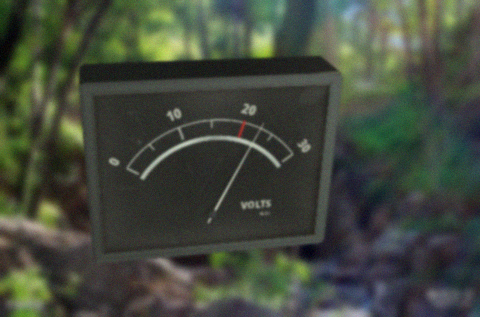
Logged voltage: 22.5
